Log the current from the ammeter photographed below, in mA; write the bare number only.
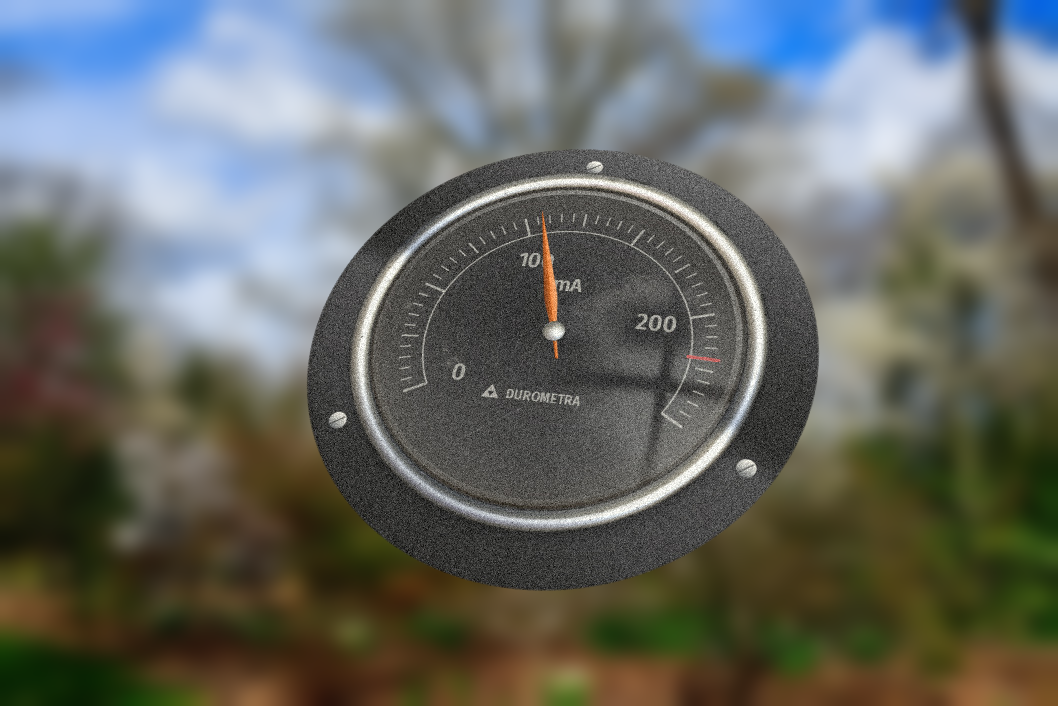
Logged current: 107.5
